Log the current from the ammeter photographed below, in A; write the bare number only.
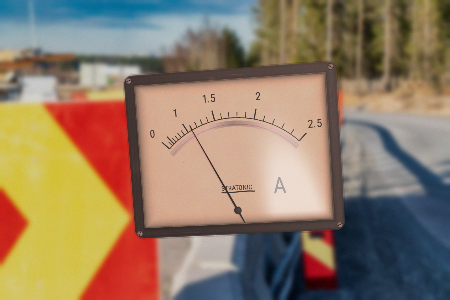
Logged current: 1.1
